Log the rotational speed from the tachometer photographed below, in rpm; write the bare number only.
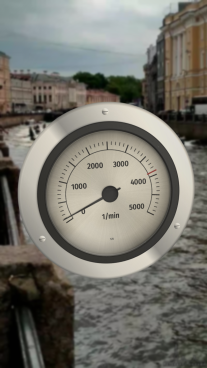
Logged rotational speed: 100
